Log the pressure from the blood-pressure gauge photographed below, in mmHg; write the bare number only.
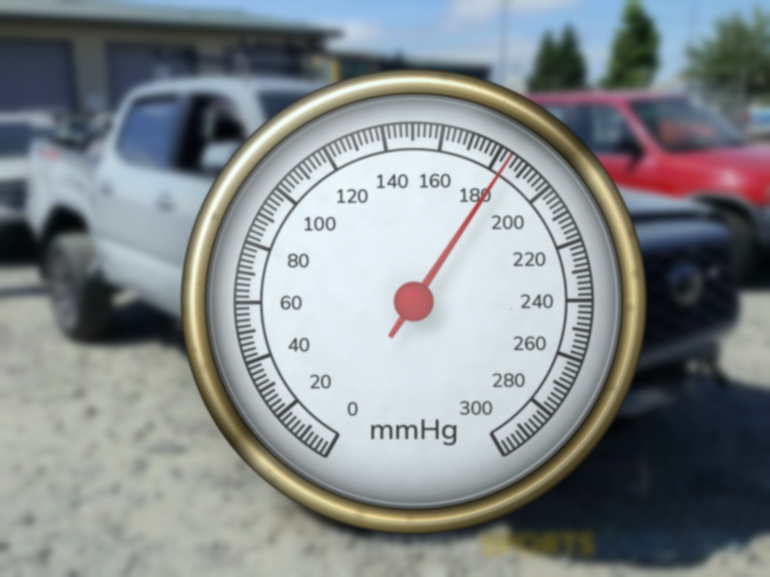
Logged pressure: 184
